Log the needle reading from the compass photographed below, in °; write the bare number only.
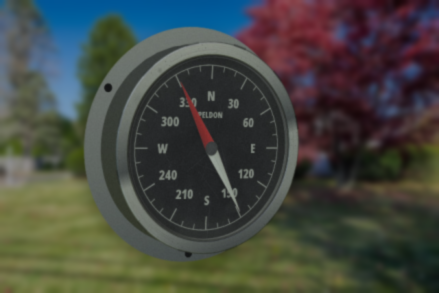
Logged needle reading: 330
